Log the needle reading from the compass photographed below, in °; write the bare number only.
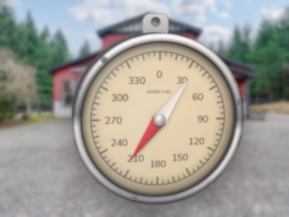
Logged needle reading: 215
